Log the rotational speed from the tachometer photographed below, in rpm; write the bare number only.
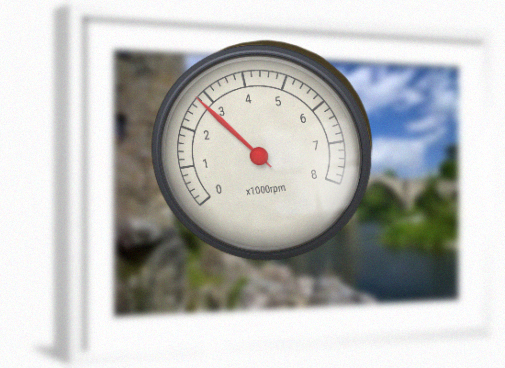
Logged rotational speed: 2800
